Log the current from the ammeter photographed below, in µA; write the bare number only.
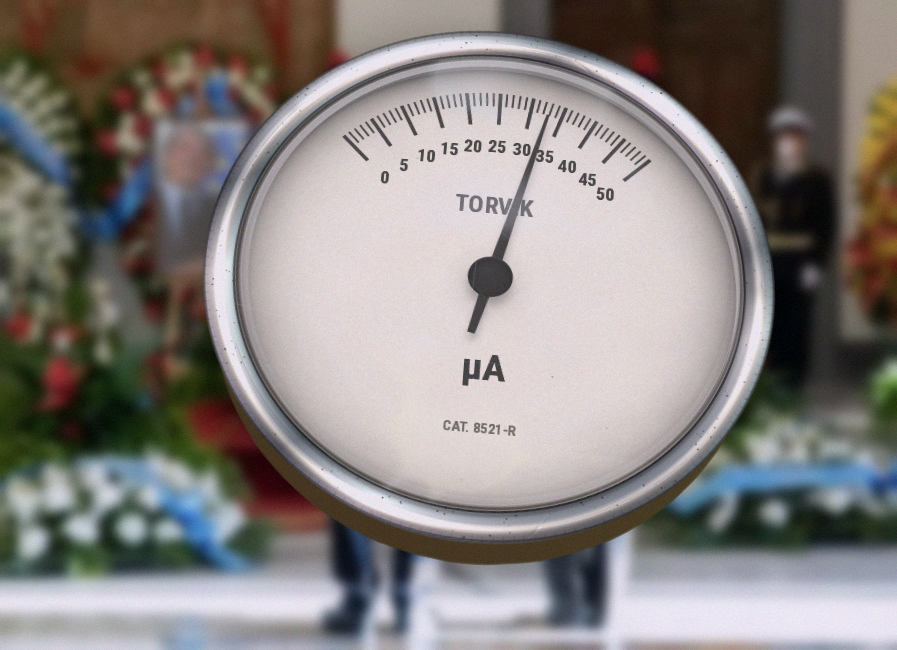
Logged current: 33
